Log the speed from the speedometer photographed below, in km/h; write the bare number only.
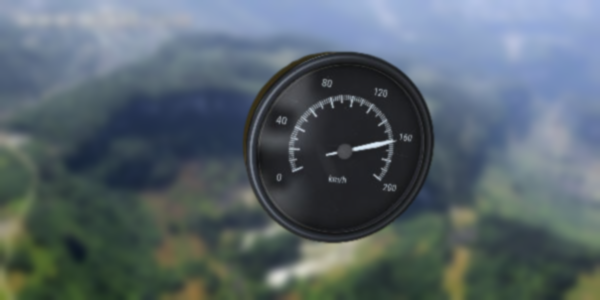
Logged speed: 160
